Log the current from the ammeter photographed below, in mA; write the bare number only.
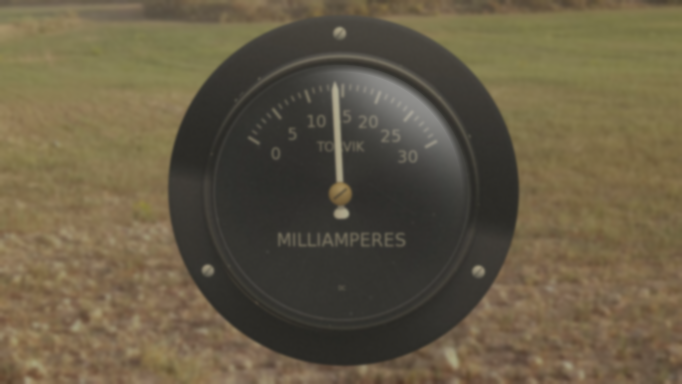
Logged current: 14
